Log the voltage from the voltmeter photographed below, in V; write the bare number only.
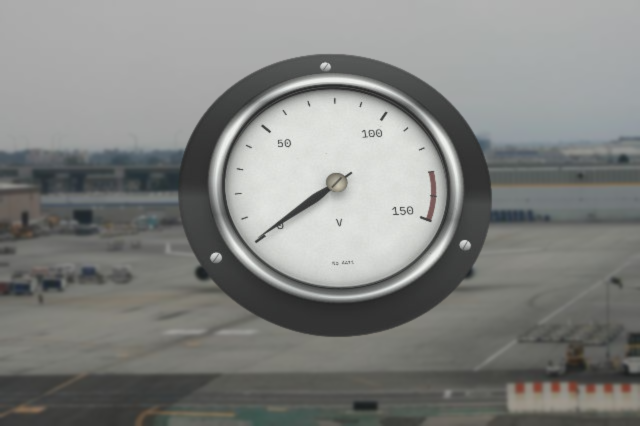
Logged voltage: 0
